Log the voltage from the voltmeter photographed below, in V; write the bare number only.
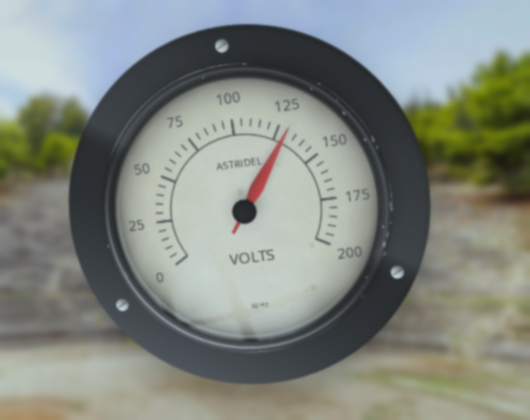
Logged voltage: 130
